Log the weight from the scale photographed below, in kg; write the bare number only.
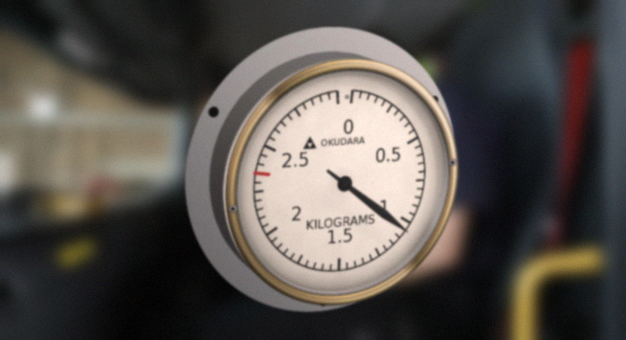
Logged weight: 1.05
